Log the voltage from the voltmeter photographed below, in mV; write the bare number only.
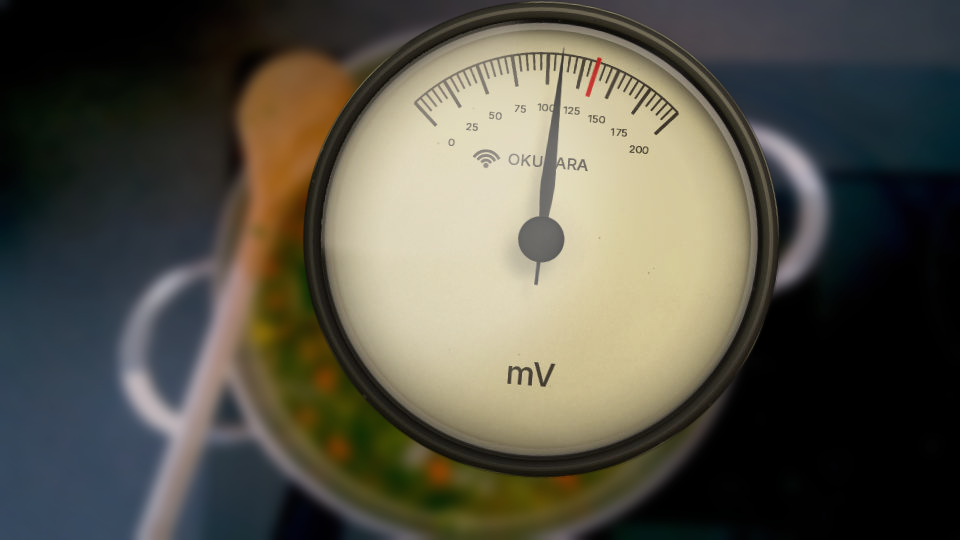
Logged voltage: 110
